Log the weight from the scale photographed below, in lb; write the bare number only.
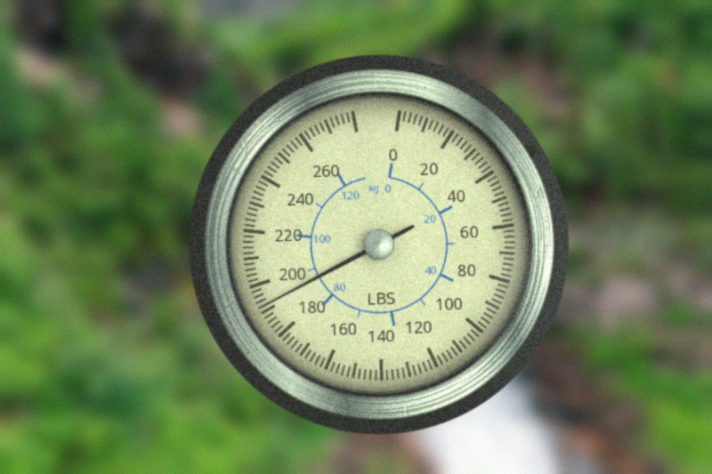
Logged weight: 192
